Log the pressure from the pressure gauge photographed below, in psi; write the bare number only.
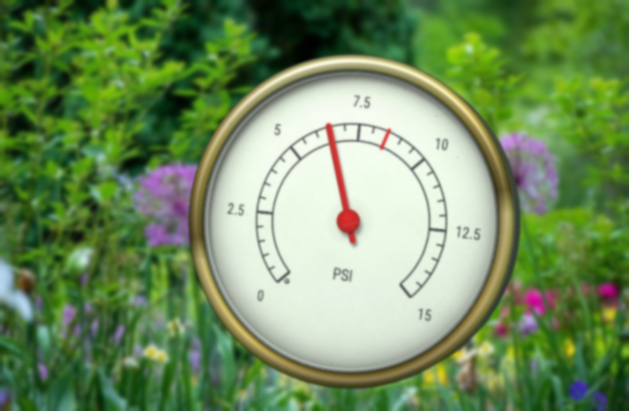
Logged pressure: 6.5
